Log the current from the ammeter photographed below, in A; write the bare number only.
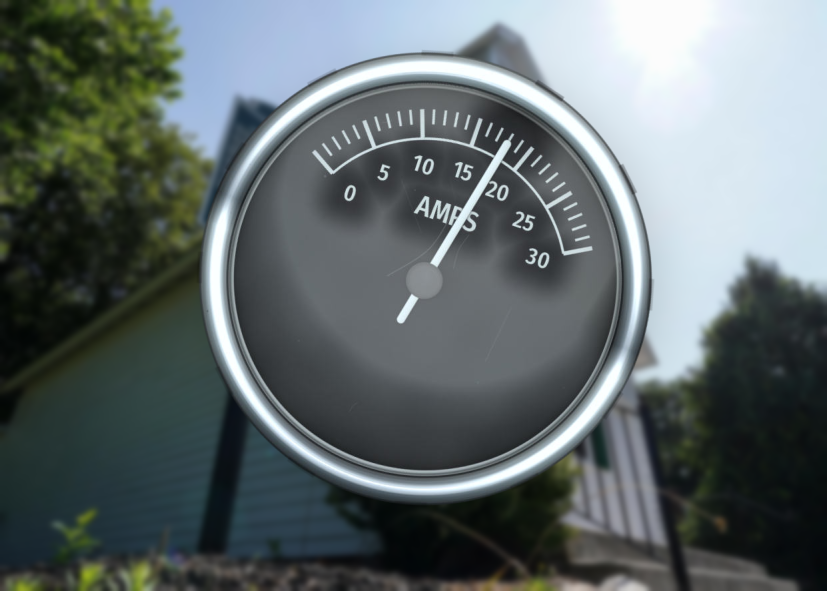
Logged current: 18
